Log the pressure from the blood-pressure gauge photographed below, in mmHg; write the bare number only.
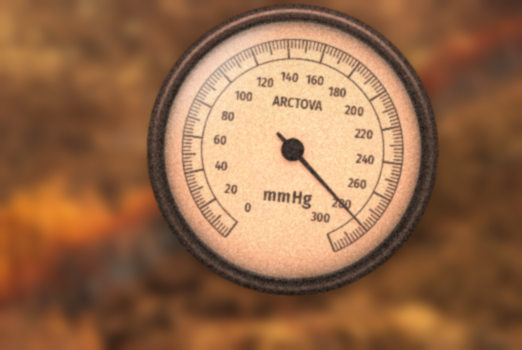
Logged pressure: 280
